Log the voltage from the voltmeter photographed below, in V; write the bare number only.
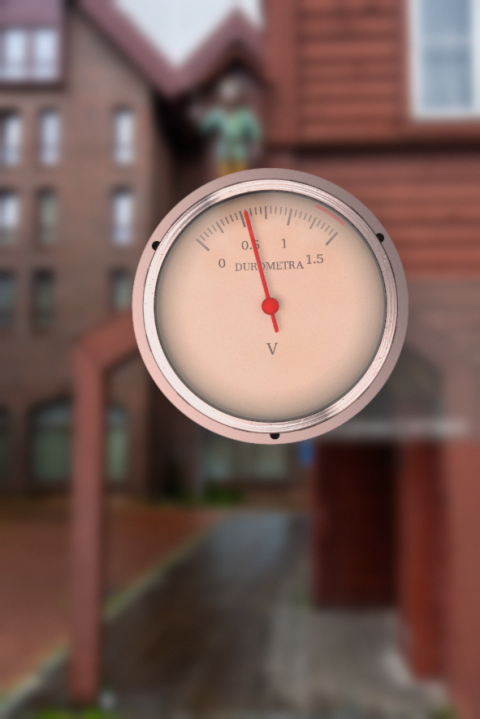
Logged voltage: 0.55
